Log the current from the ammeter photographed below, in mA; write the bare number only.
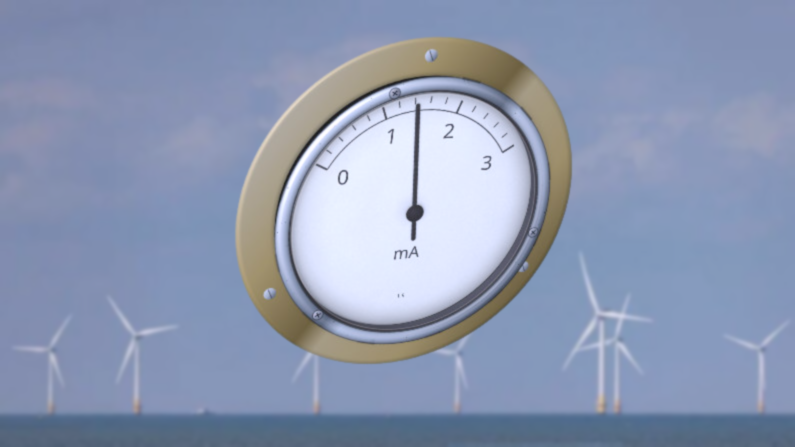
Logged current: 1.4
